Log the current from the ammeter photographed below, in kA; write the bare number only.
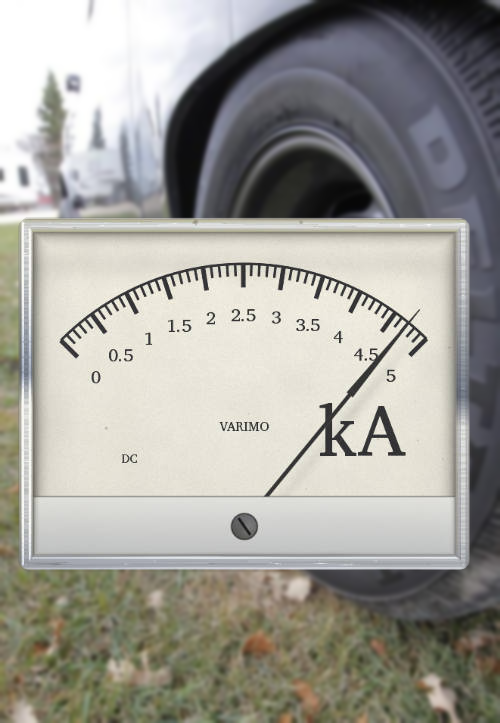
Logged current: 4.7
